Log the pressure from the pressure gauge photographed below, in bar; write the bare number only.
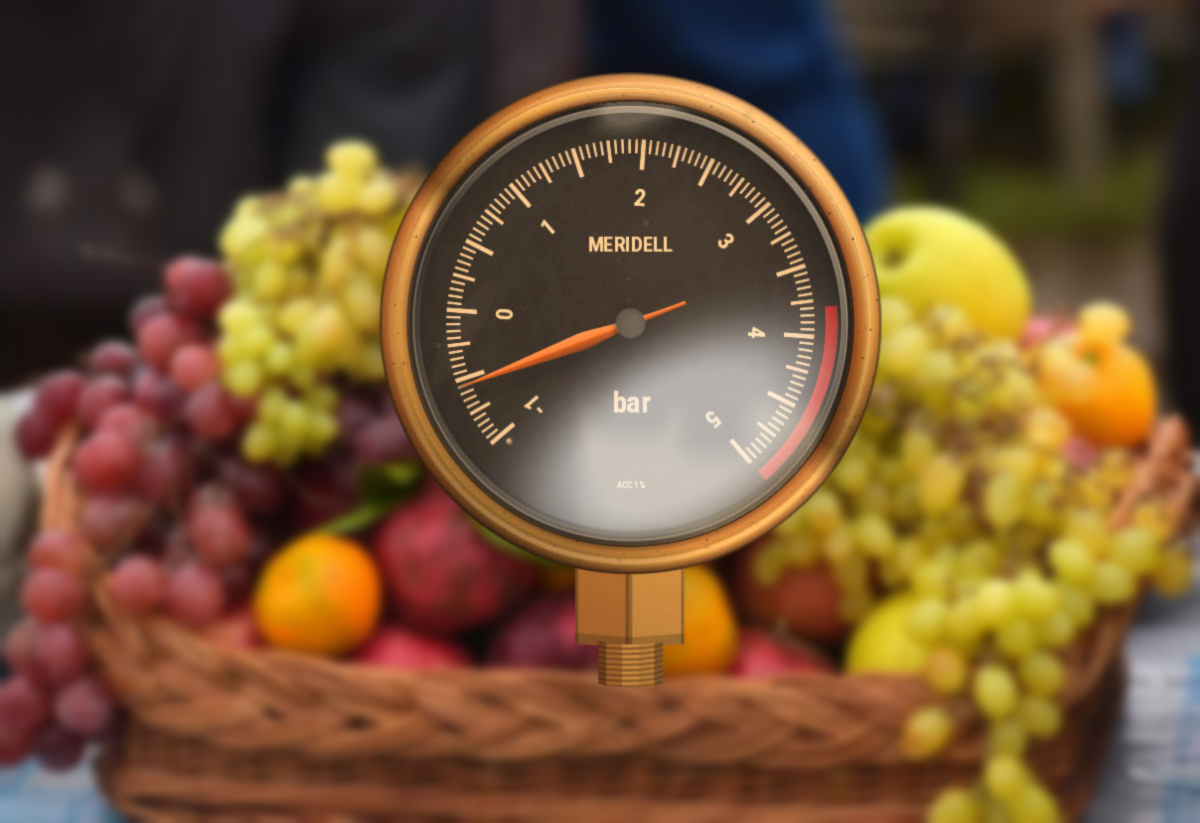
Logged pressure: -0.55
